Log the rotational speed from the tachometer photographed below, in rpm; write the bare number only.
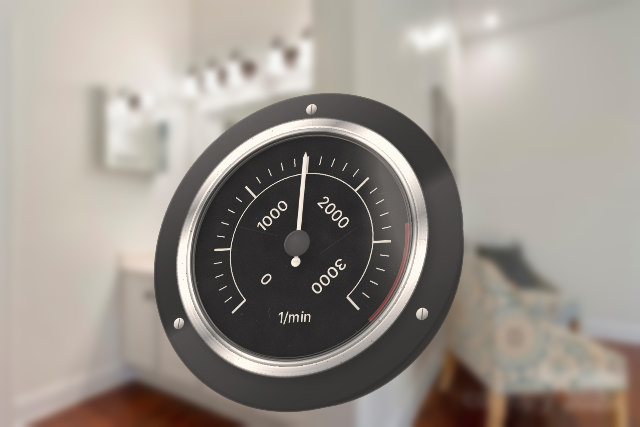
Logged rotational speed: 1500
